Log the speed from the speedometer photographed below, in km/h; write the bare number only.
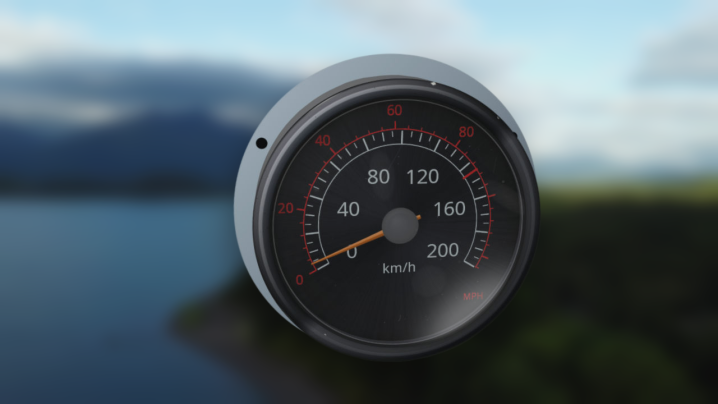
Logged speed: 5
